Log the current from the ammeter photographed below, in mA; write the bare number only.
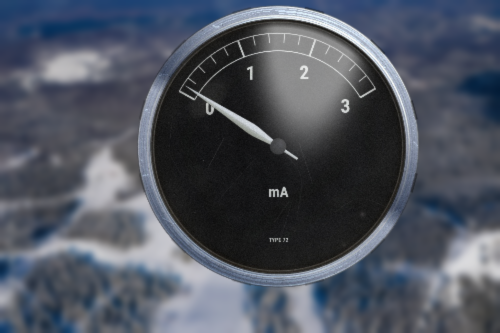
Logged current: 0.1
